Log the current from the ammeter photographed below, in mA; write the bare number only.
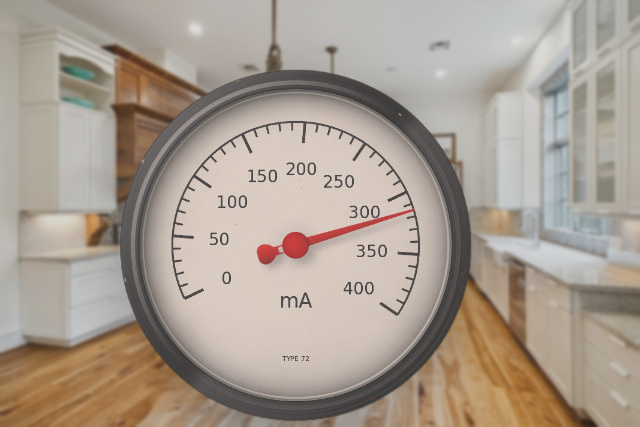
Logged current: 315
